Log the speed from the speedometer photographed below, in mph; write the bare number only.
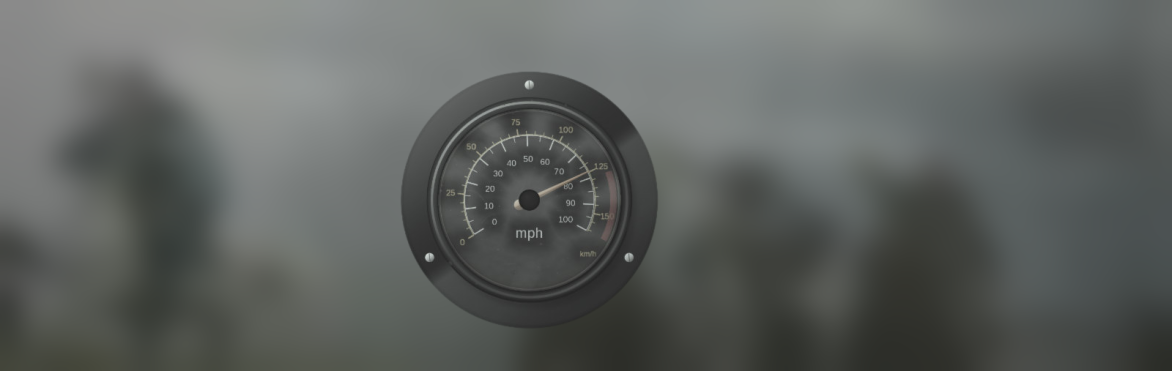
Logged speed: 77.5
